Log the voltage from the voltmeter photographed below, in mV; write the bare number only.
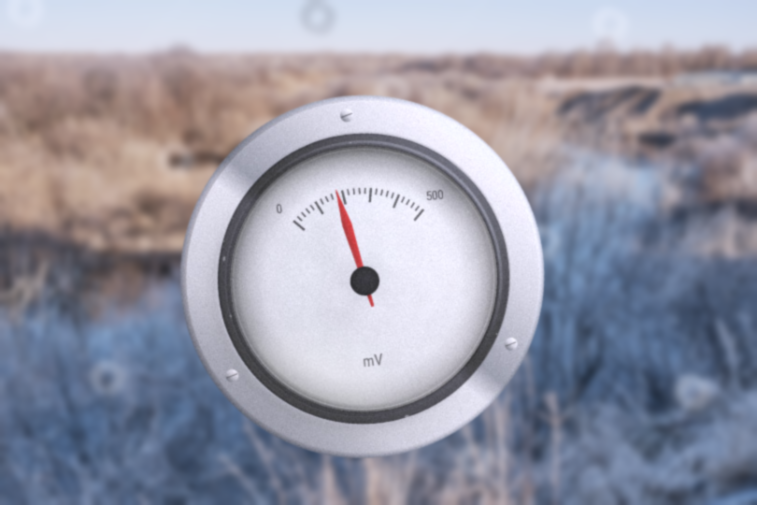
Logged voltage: 180
